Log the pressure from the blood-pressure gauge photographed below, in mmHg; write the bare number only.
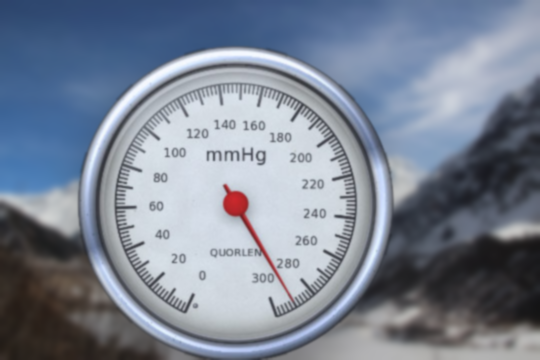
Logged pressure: 290
